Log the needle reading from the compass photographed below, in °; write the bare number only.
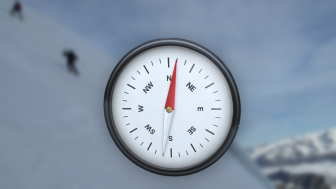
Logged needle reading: 10
